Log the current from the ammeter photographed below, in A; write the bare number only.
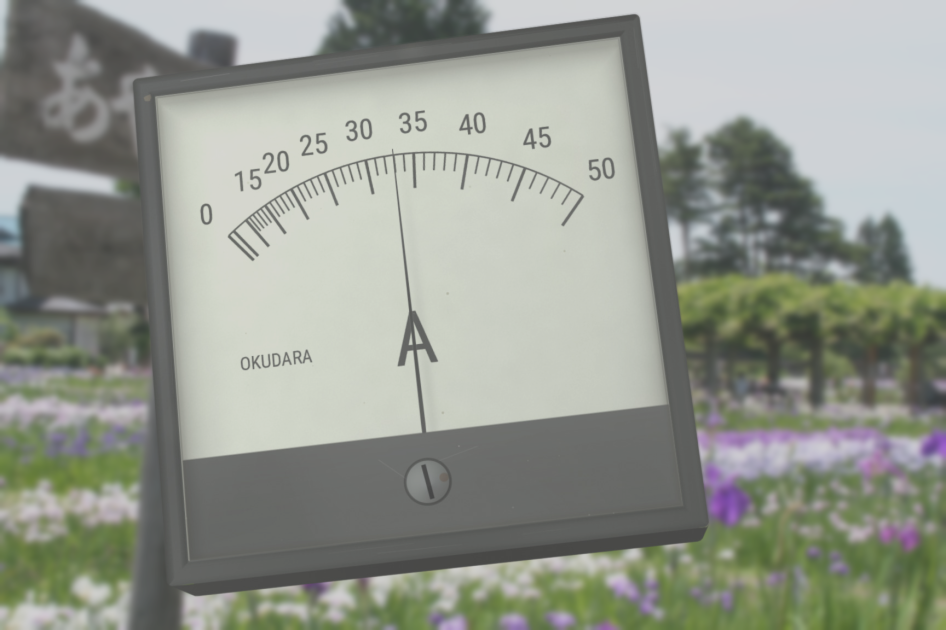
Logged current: 33
